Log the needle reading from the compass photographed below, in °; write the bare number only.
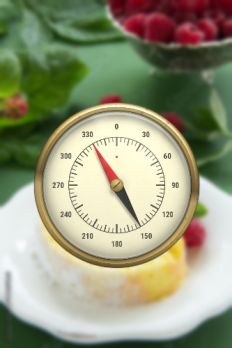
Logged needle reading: 330
